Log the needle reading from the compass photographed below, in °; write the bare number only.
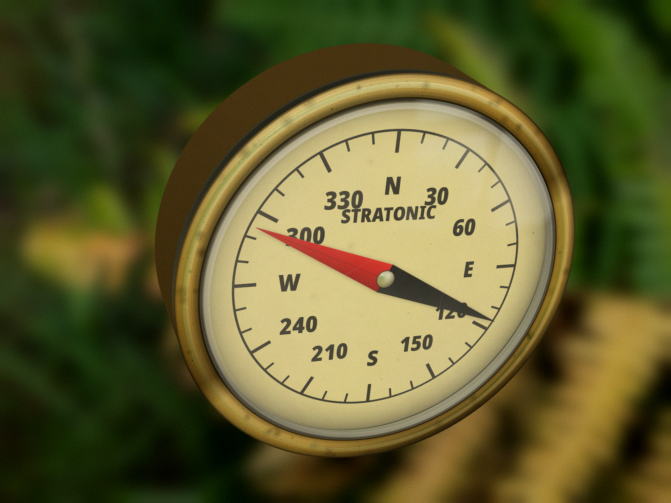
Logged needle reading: 295
